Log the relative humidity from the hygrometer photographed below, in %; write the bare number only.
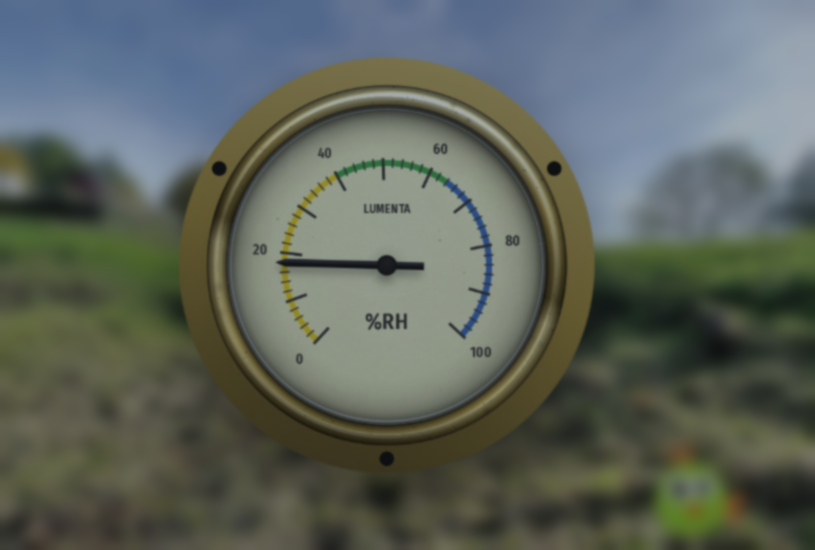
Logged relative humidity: 18
